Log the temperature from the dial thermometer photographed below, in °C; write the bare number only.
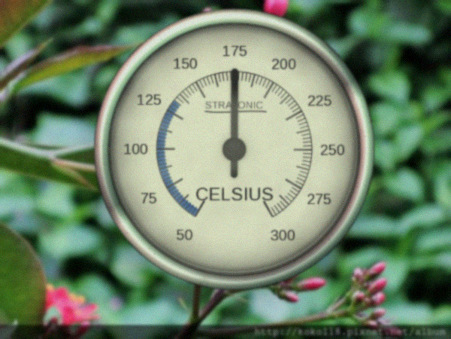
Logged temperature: 175
